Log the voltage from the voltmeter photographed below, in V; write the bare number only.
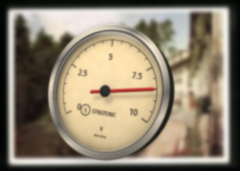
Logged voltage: 8.5
